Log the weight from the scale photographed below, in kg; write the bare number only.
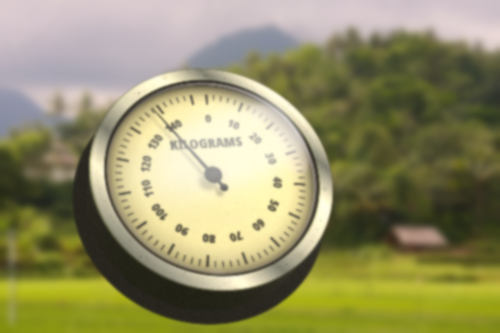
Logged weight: 138
